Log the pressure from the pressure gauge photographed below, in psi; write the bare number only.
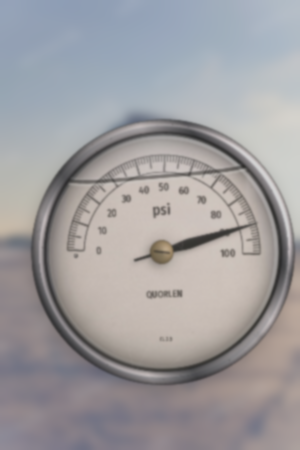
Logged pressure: 90
